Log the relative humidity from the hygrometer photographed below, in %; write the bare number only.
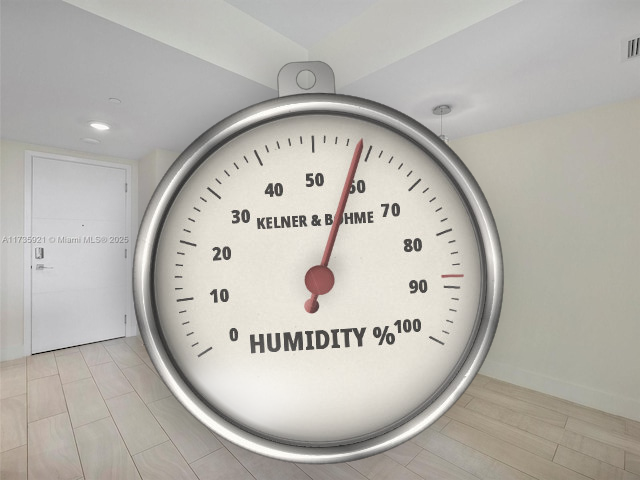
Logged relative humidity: 58
